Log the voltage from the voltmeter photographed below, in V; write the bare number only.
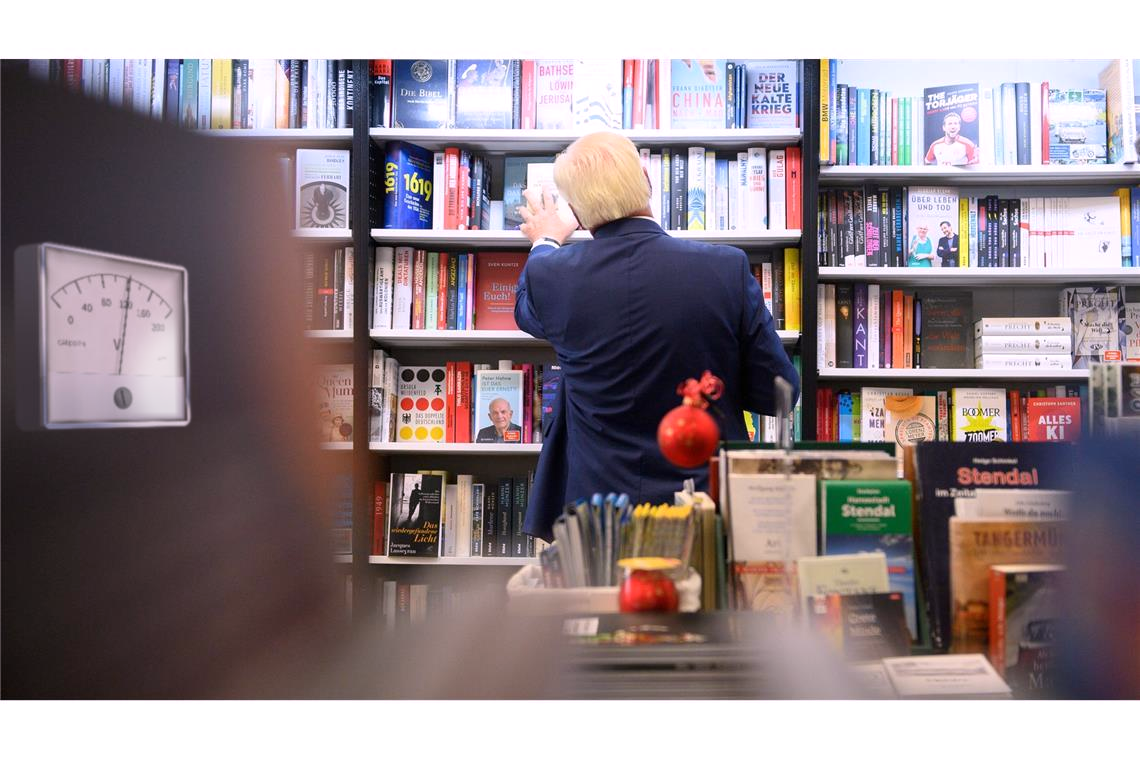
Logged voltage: 120
